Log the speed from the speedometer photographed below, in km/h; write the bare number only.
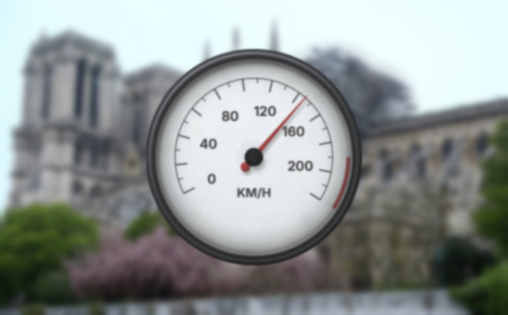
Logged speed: 145
